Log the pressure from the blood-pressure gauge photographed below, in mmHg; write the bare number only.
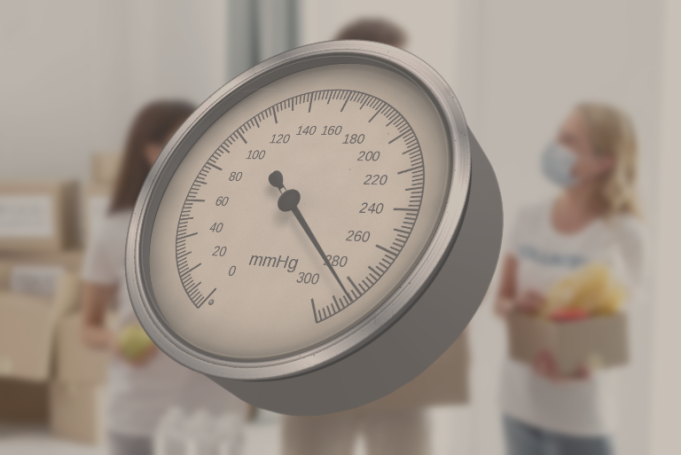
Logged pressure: 284
